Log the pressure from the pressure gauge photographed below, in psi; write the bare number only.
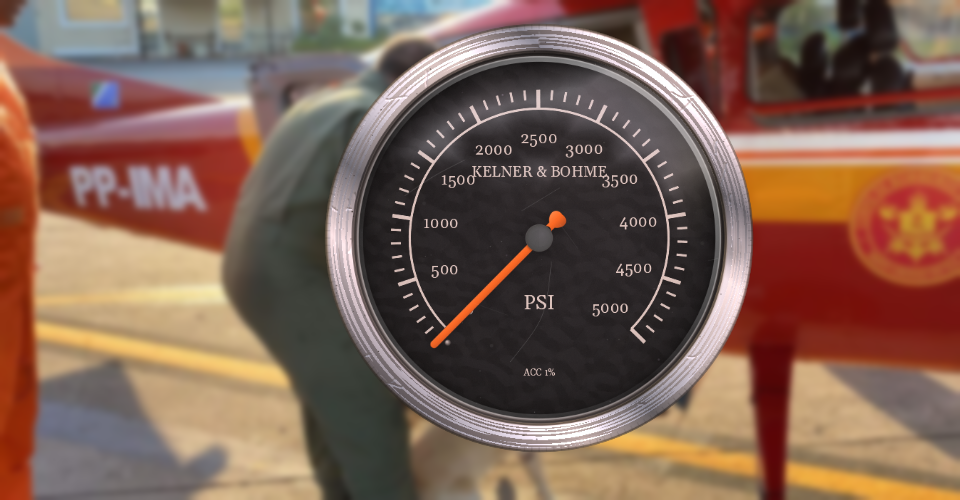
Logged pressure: 0
